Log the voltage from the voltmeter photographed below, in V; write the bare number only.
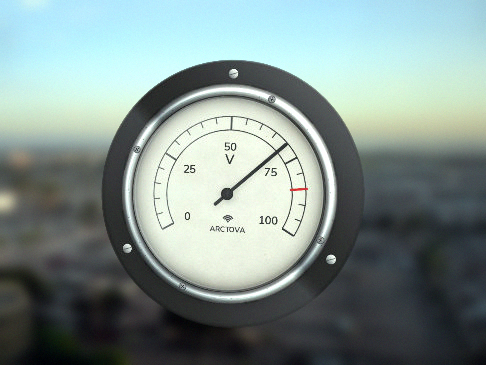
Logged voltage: 70
